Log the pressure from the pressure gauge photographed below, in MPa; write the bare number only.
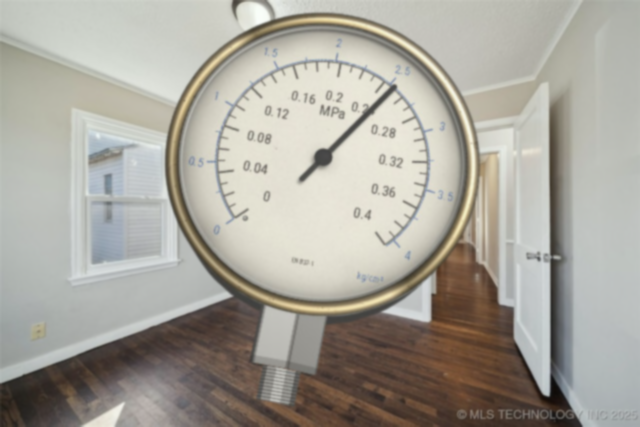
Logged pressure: 0.25
